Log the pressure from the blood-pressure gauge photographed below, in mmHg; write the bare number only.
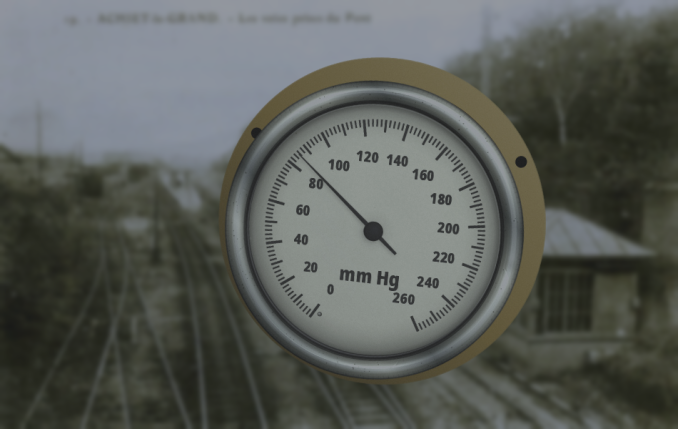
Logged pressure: 86
